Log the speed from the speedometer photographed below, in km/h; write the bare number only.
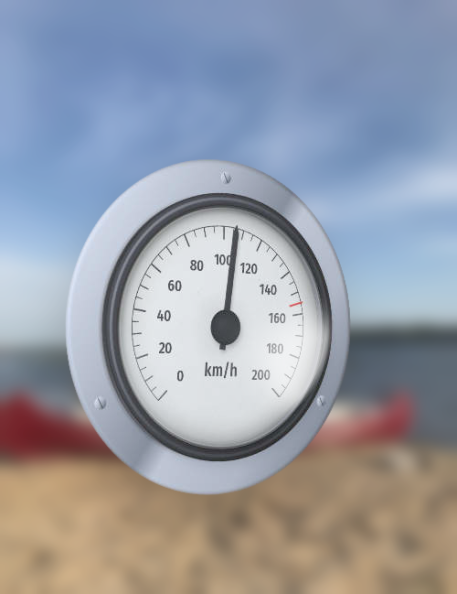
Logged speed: 105
